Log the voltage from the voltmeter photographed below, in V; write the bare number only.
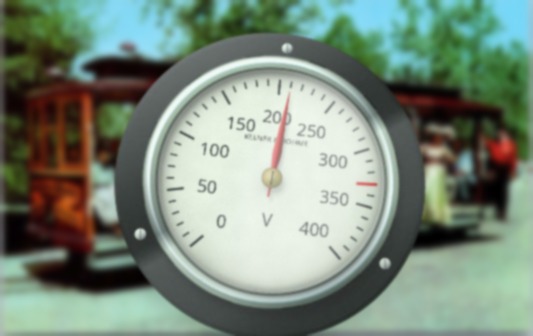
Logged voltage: 210
